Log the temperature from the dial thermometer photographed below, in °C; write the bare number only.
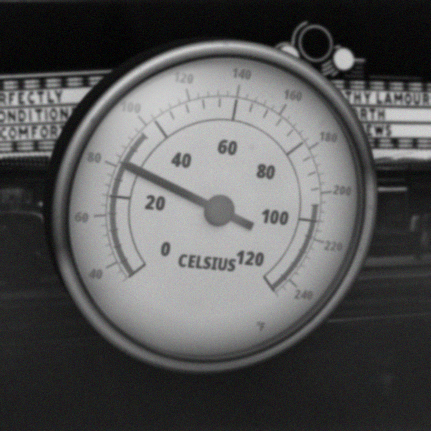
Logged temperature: 28
